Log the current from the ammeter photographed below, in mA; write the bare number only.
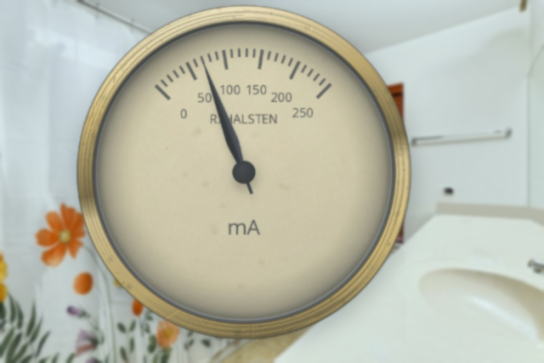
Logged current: 70
